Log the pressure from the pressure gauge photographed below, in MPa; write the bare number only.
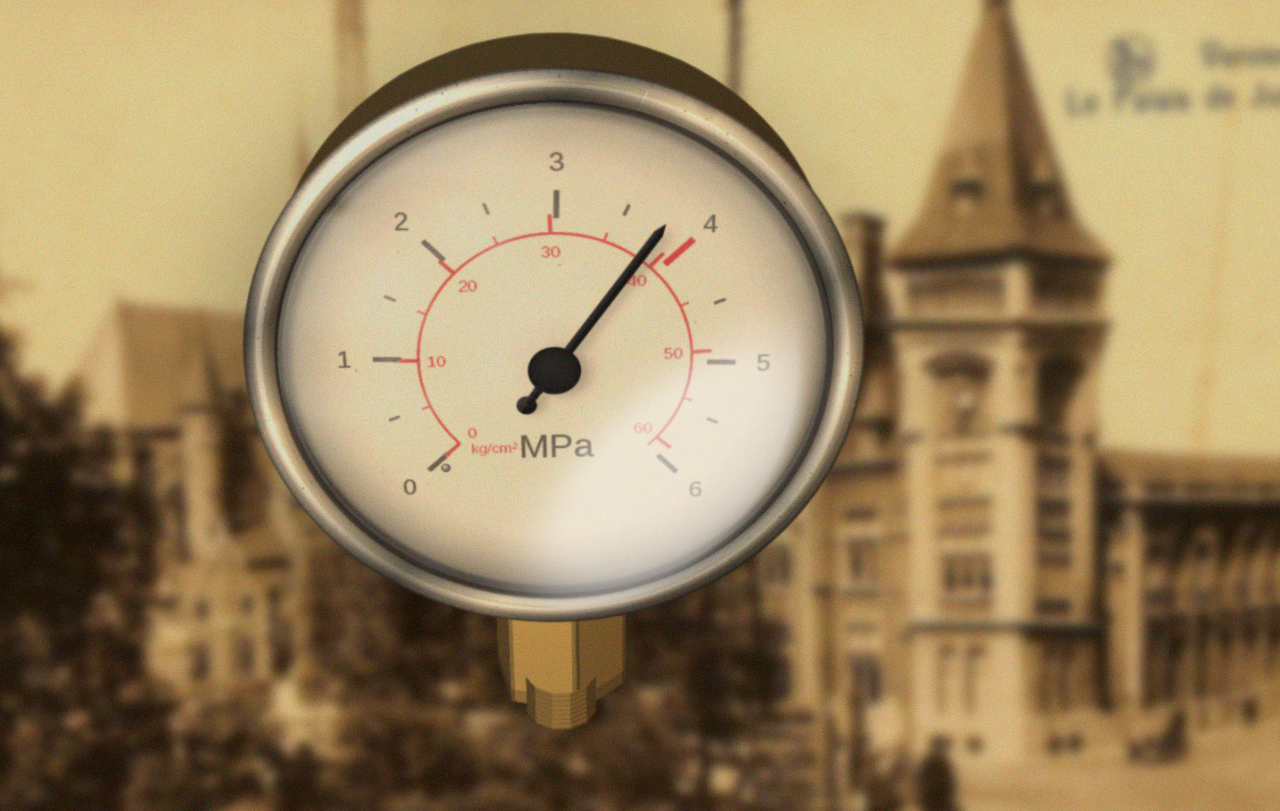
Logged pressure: 3.75
